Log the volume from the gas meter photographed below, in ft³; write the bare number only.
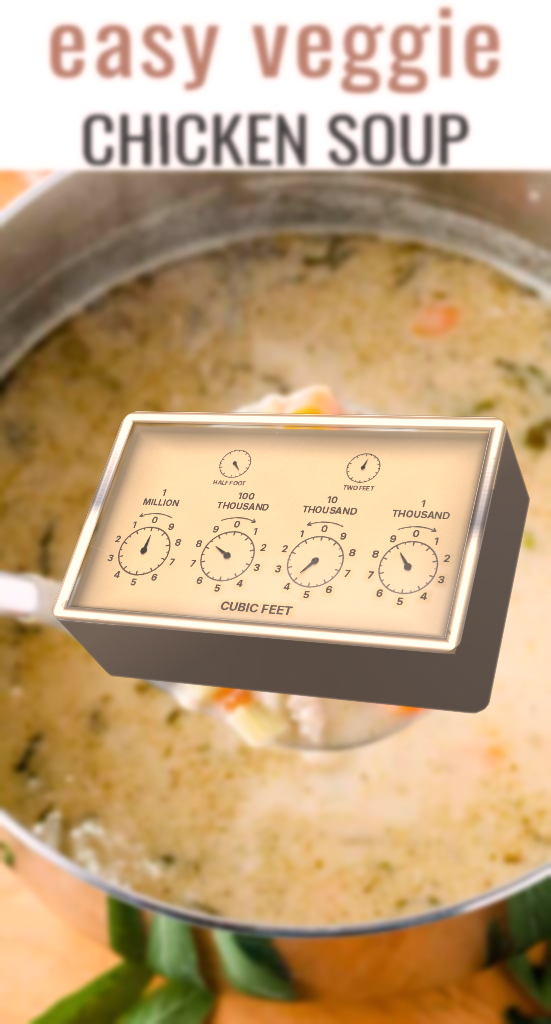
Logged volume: 983900
